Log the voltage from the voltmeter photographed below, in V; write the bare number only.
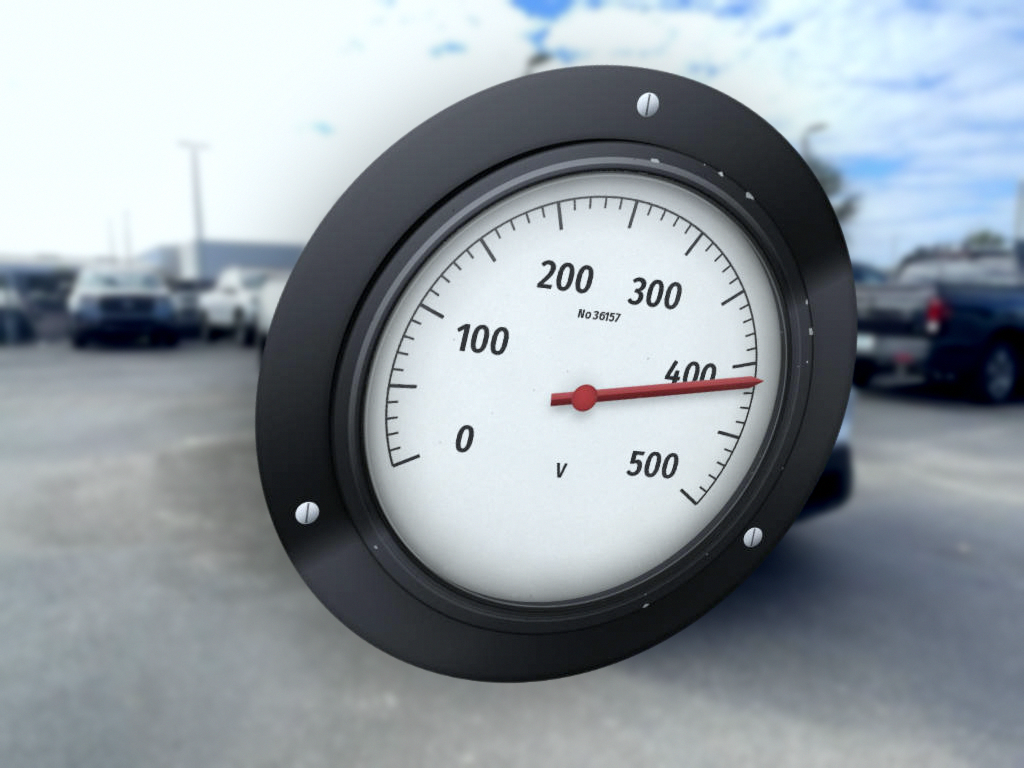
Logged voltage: 410
